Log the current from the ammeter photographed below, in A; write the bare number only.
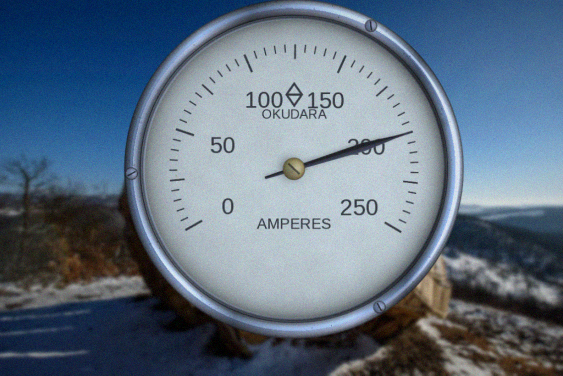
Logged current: 200
